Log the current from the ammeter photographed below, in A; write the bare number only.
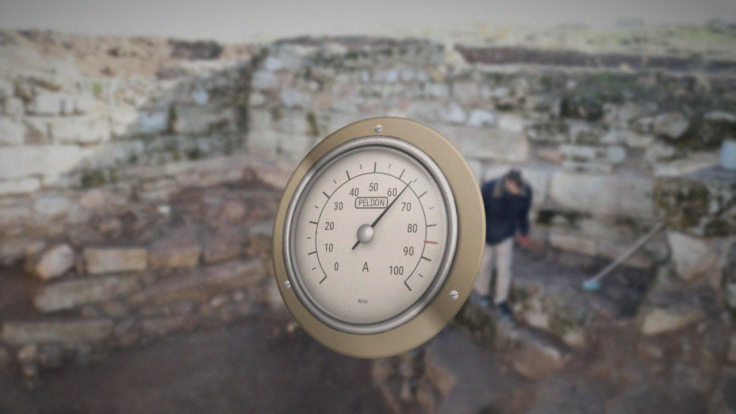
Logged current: 65
